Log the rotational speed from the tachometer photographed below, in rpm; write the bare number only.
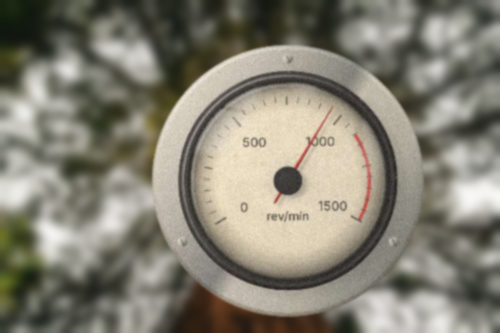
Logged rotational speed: 950
